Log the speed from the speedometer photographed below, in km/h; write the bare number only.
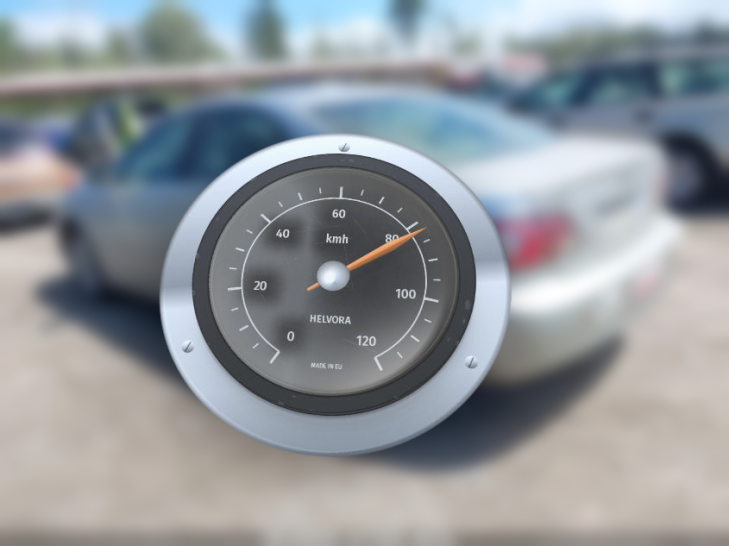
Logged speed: 82.5
